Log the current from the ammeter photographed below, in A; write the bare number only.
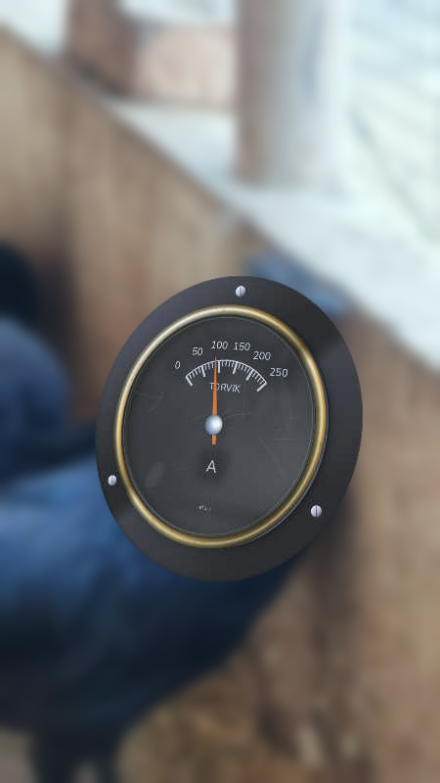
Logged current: 100
